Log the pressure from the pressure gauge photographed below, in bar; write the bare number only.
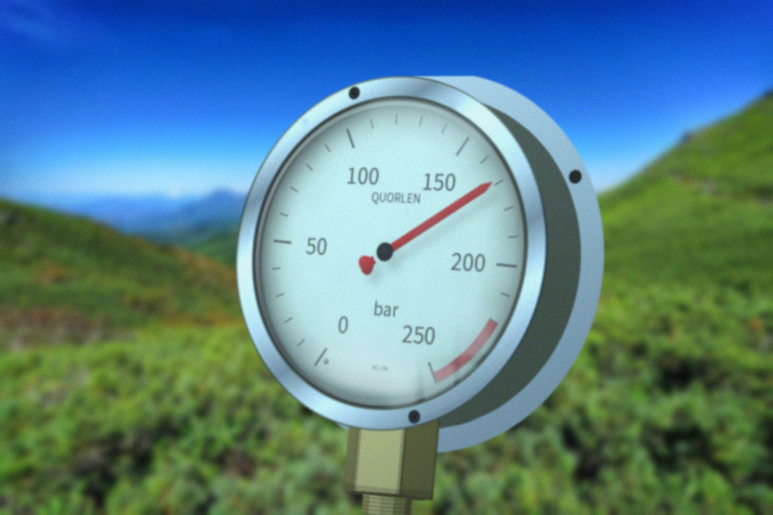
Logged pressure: 170
